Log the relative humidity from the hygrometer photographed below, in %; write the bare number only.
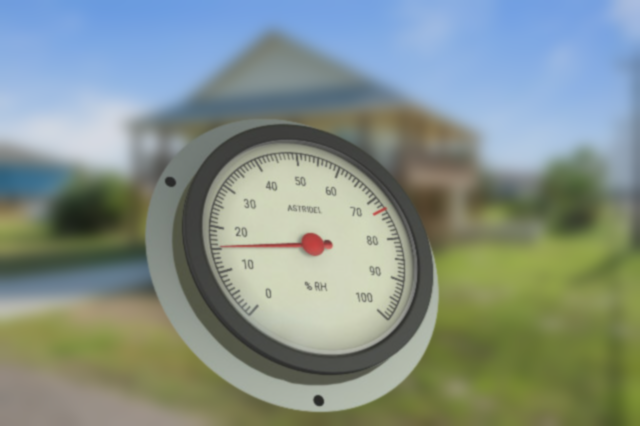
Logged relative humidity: 15
